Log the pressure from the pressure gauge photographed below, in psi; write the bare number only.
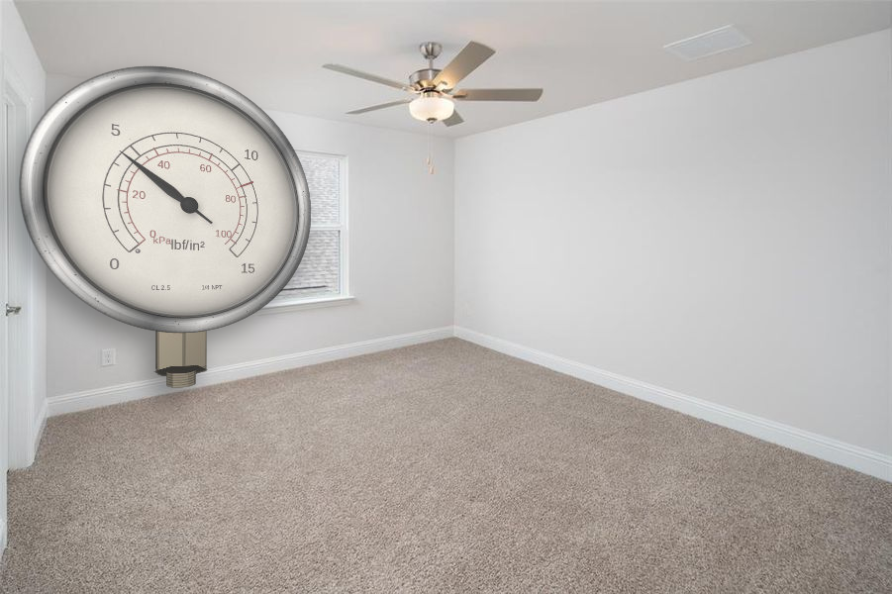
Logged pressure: 4.5
